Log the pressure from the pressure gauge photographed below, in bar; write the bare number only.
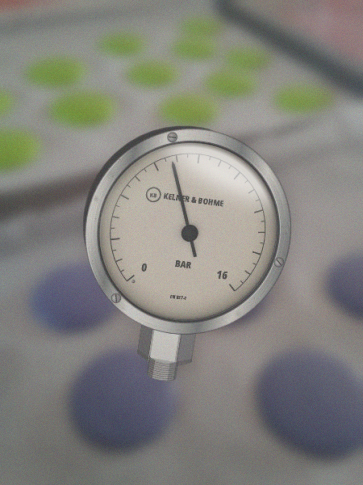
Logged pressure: 6.75
